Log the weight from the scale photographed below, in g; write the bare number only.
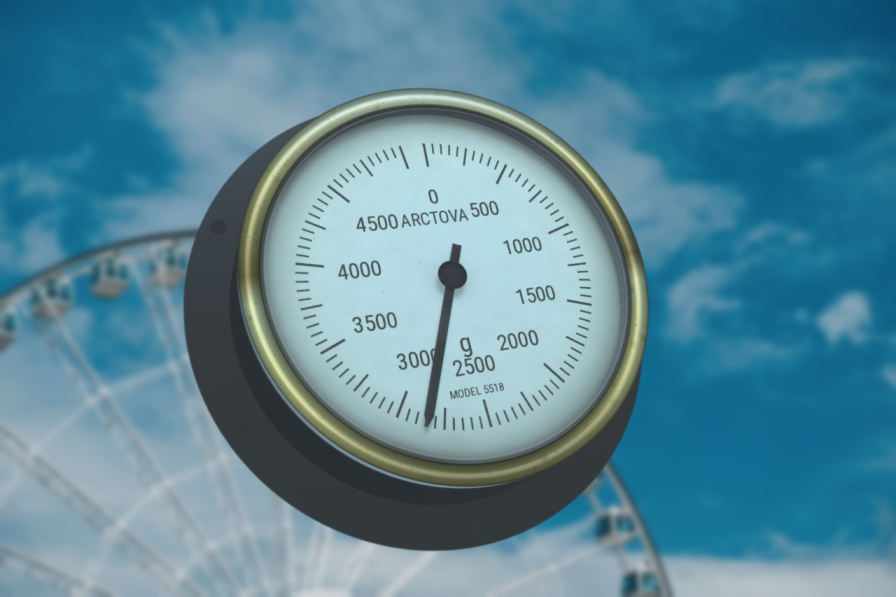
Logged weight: 2850
